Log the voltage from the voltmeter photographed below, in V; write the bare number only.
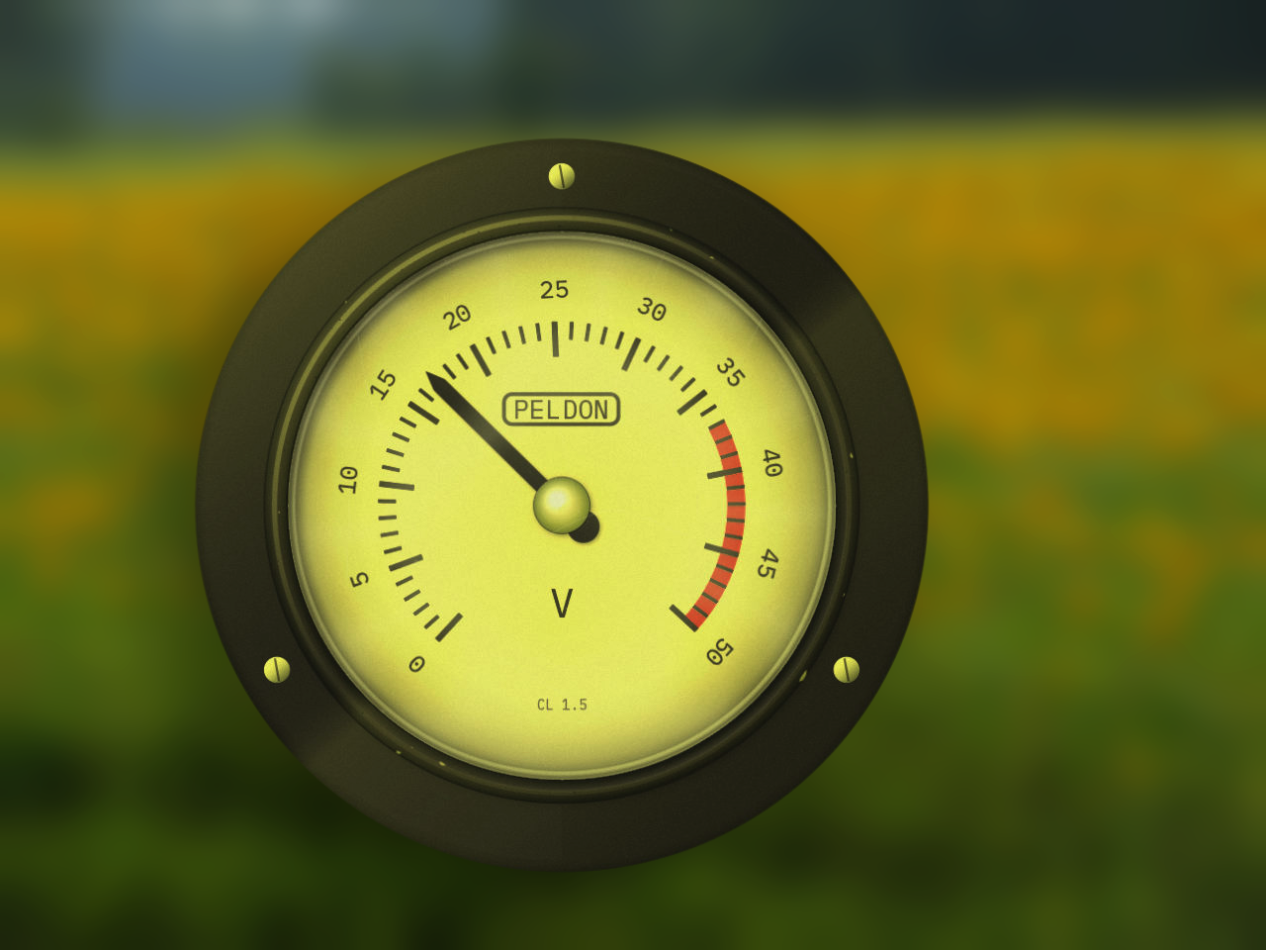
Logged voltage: 17
